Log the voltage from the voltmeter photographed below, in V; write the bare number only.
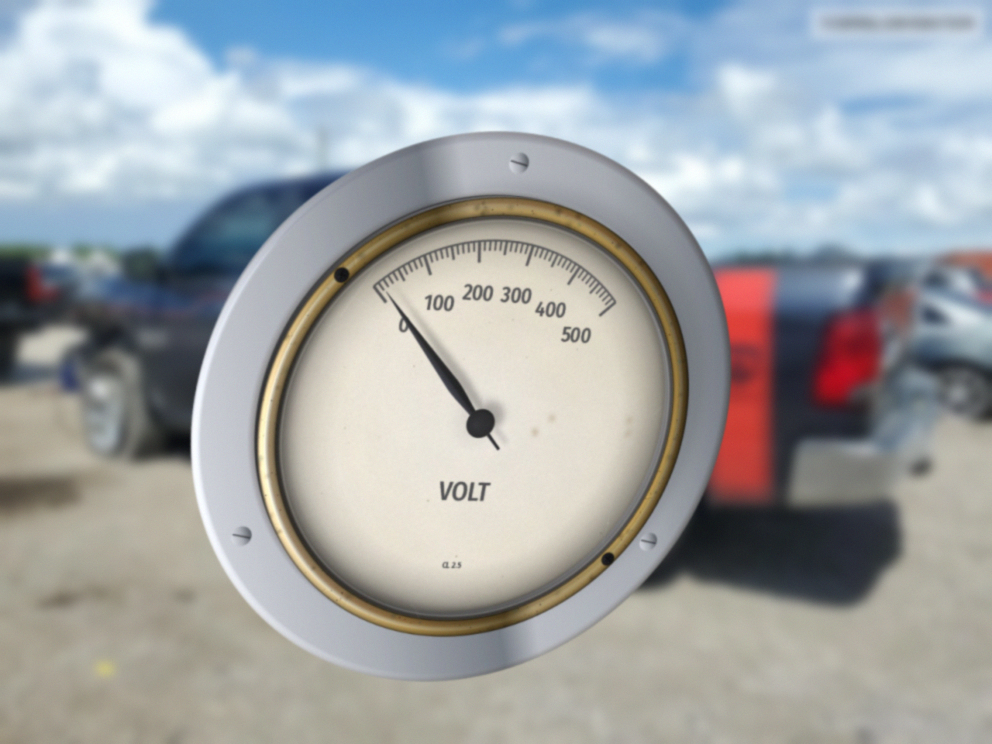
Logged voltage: 10
